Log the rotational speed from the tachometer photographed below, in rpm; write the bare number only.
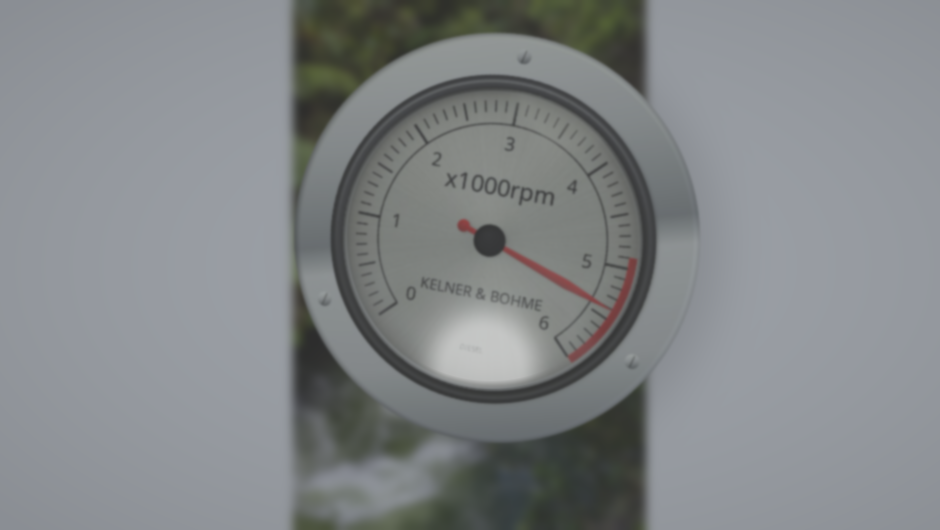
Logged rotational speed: 5400
